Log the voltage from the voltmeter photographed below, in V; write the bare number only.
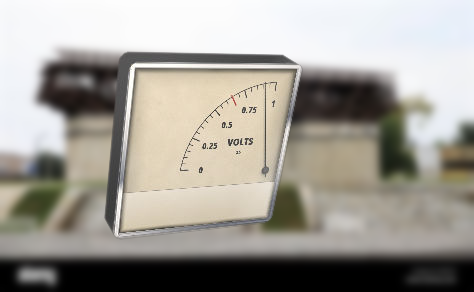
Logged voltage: 0.9
